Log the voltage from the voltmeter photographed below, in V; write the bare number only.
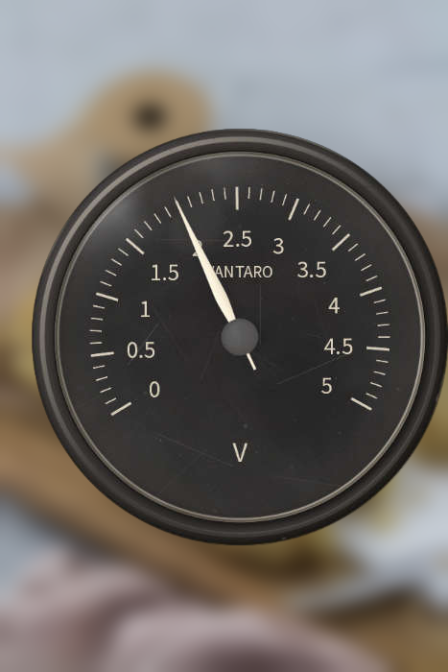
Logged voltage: 2
